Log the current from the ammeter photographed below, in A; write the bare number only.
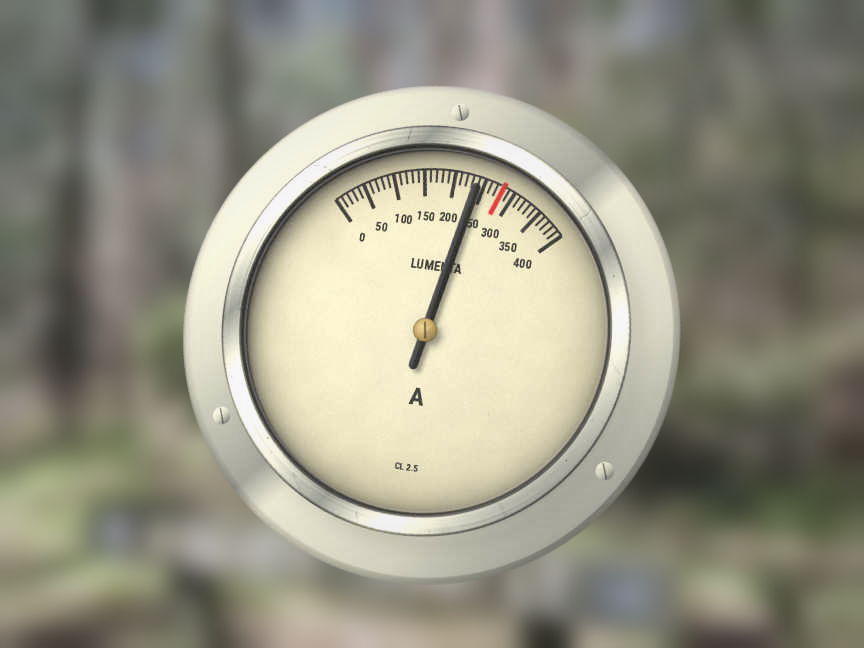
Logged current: 240
